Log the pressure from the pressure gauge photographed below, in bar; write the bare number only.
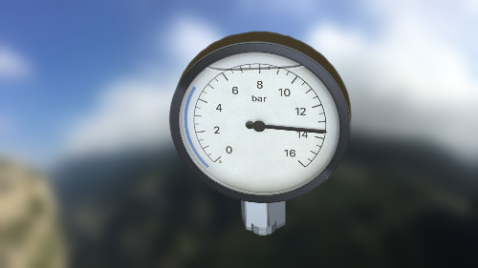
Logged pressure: 13.5
